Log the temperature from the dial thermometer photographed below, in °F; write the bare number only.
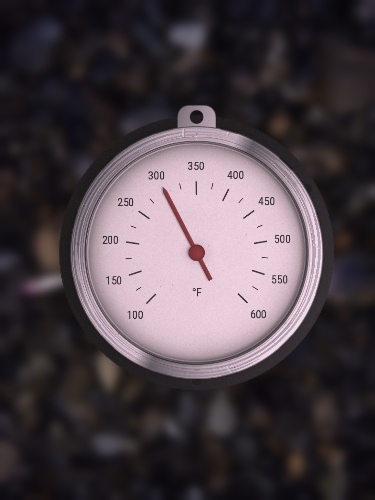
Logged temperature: 300
